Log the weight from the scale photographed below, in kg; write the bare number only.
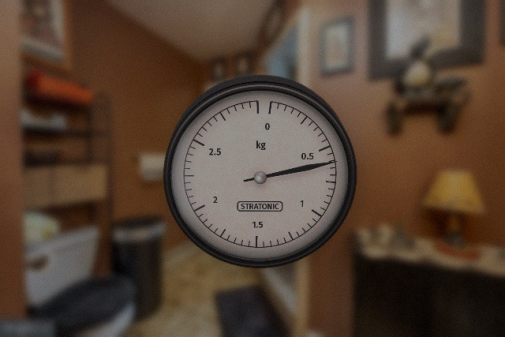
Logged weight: 0.6
